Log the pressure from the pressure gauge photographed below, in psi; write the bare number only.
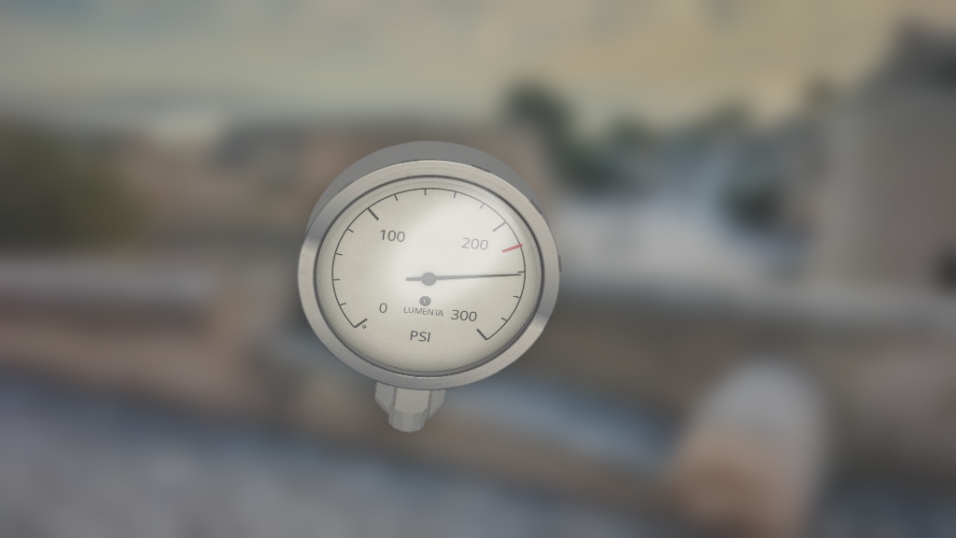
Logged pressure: 240
